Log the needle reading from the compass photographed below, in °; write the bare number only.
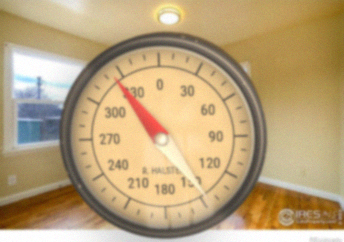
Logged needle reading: 325
